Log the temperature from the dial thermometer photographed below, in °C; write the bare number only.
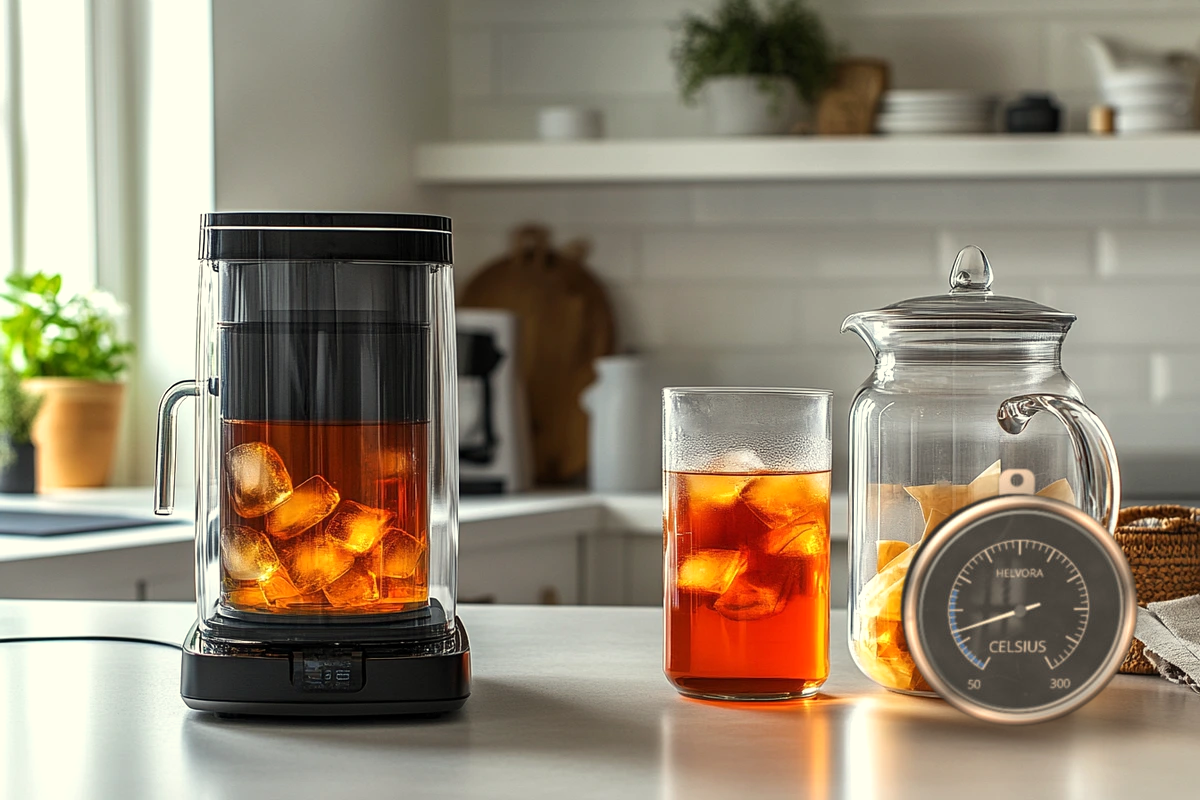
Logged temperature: 85
